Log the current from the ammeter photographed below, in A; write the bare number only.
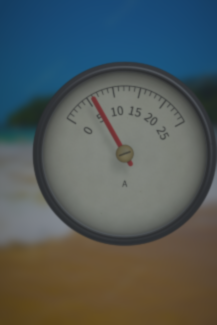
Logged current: 6
